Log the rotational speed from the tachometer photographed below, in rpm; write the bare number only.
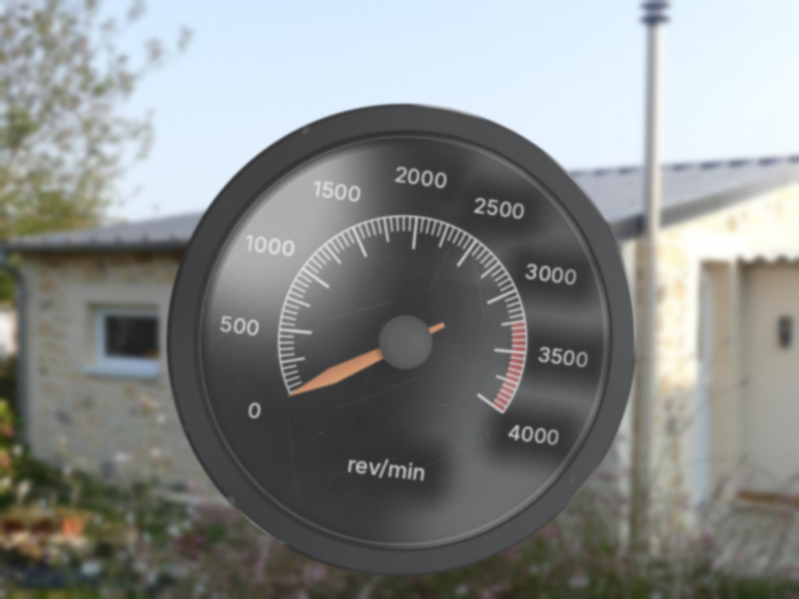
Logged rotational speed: 0
